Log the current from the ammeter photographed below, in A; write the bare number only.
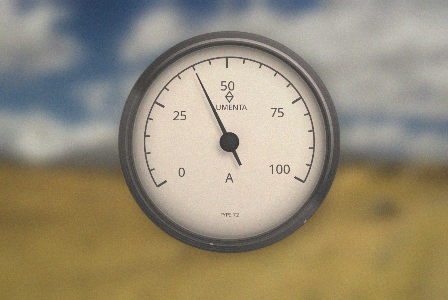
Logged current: 40
